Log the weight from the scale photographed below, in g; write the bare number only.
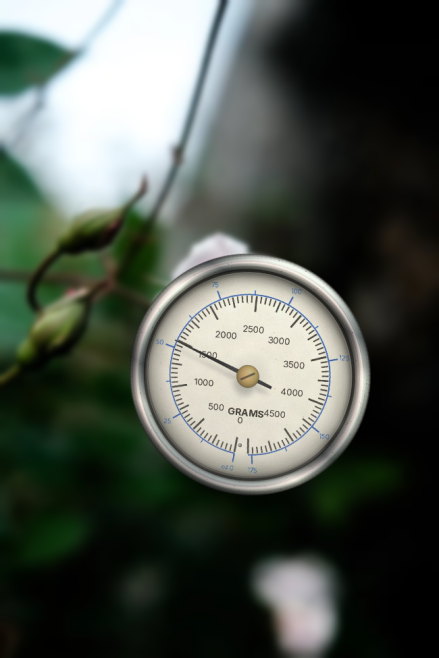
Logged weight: 1500
